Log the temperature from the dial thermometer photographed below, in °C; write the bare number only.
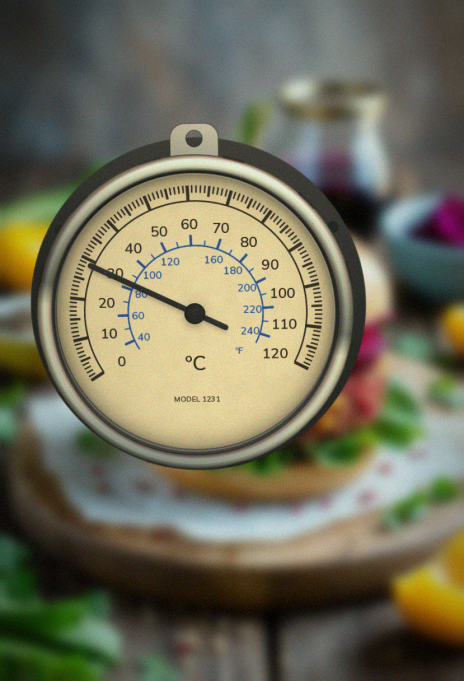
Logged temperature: 29
